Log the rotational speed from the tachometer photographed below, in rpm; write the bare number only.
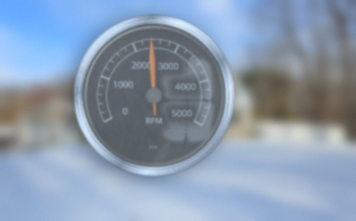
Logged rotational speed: 2400
